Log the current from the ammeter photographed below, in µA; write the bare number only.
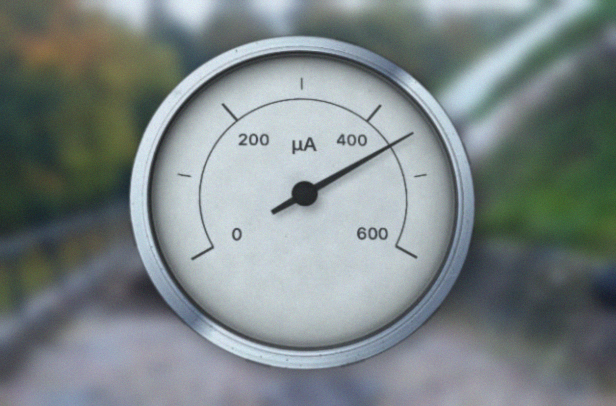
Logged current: 450
